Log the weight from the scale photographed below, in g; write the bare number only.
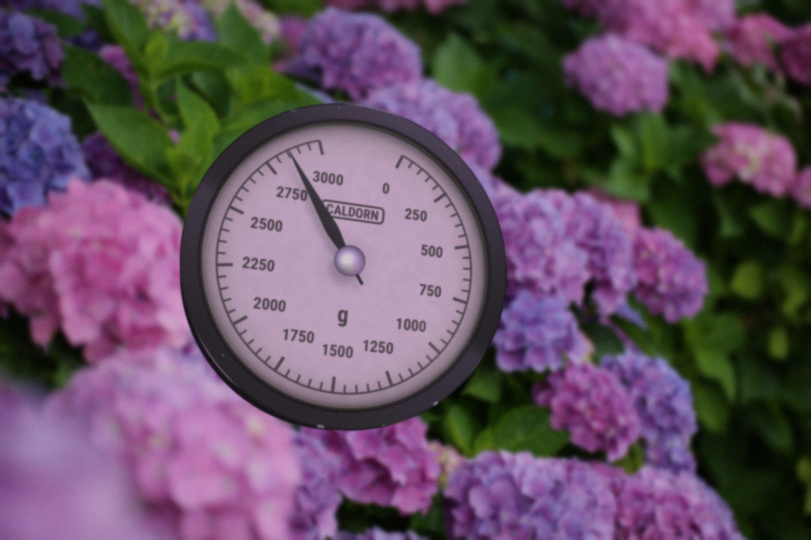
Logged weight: 2850
